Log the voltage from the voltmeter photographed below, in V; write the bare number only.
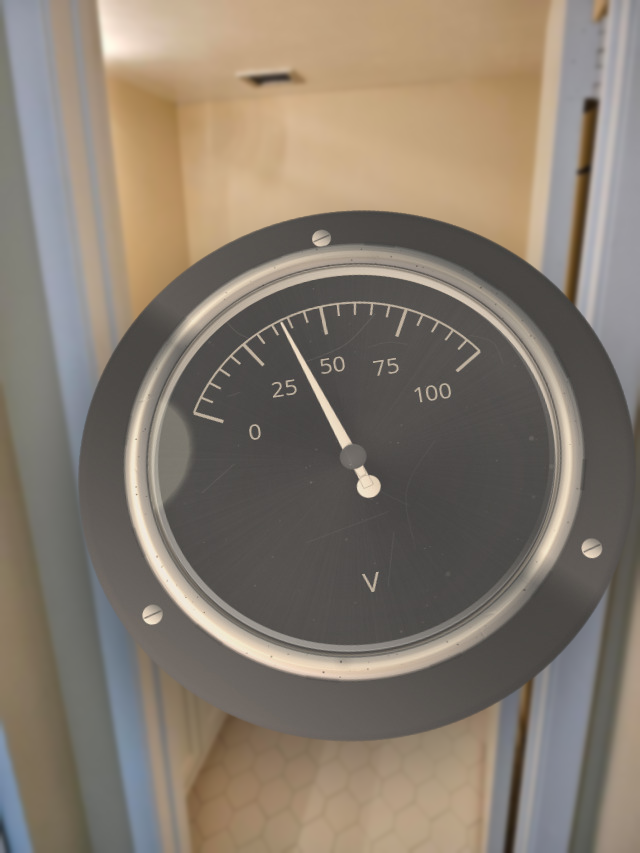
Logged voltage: 37.5
